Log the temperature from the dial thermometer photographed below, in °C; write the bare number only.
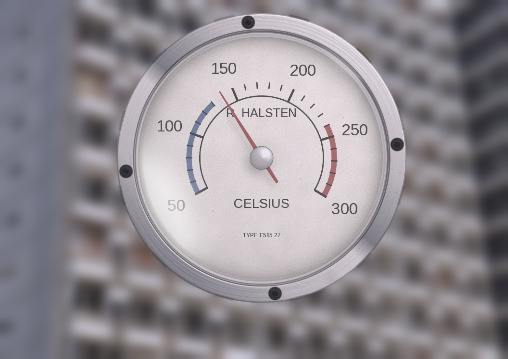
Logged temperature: 140
